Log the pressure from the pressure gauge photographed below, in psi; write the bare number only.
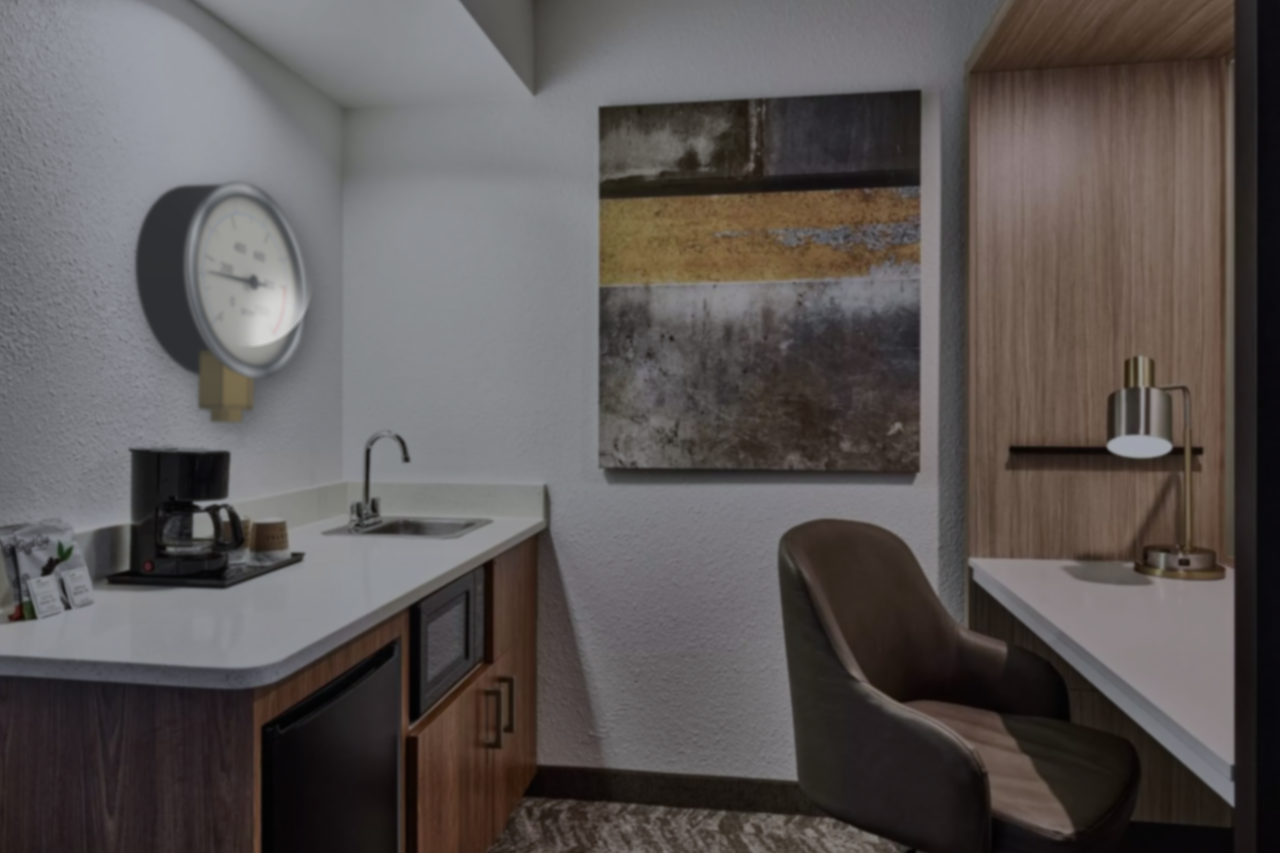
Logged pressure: 150
